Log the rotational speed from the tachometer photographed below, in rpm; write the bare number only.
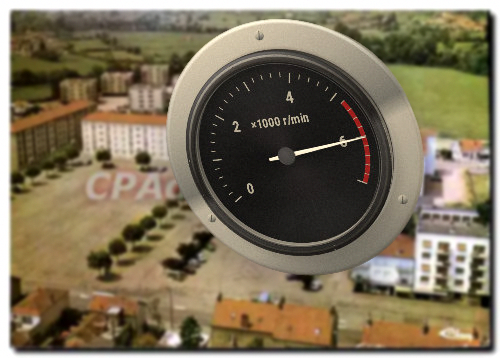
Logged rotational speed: 6000
